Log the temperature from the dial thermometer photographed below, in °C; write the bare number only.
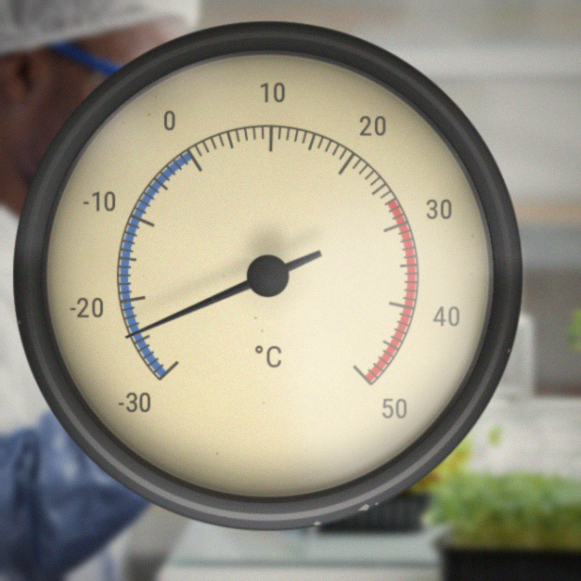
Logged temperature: -24
